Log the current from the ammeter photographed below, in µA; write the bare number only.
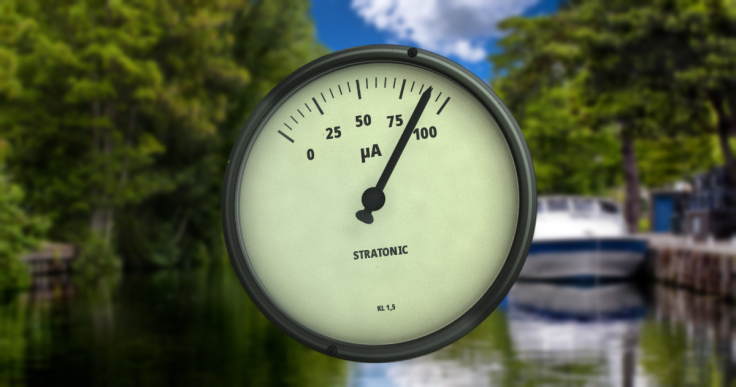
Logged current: 90
